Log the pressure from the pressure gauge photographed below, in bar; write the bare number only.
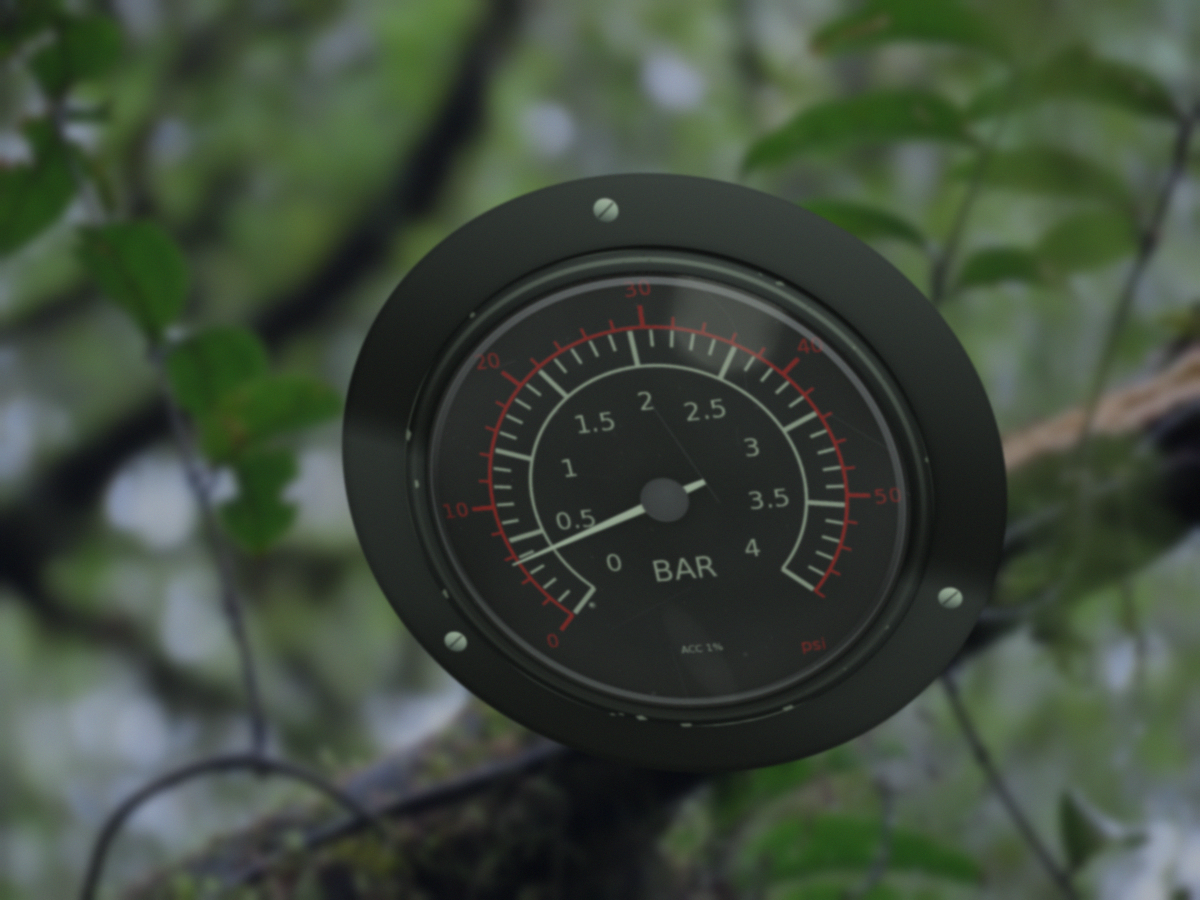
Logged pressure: 0.4
